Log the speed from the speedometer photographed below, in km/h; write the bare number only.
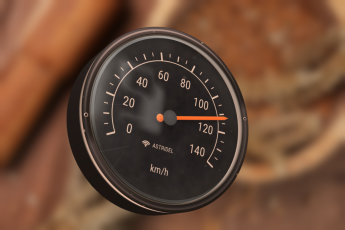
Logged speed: 112.5
